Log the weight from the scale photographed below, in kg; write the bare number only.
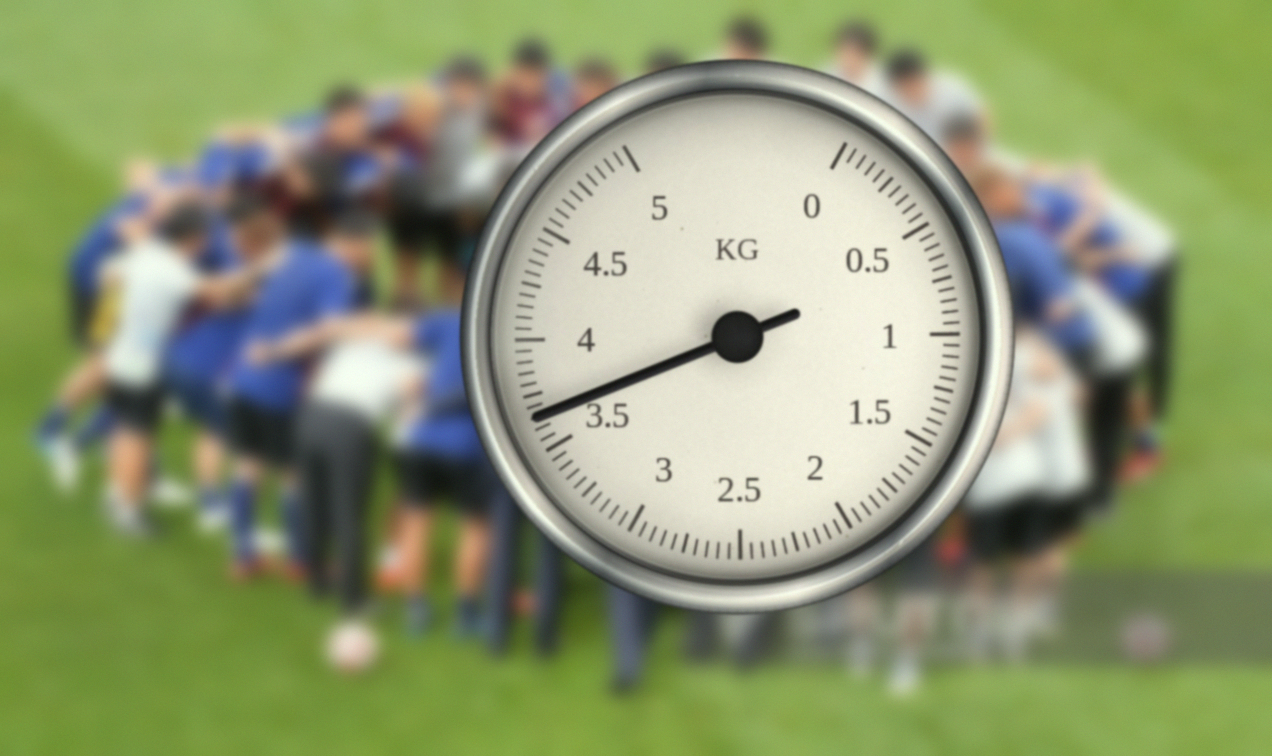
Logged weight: 3.65
